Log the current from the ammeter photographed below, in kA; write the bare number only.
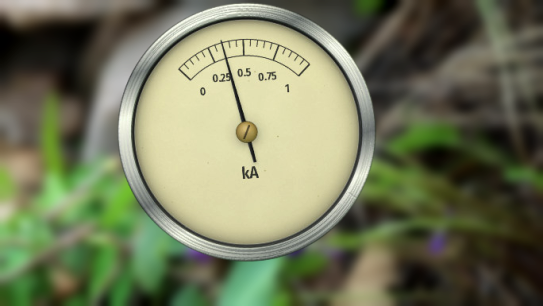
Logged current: 0.35
